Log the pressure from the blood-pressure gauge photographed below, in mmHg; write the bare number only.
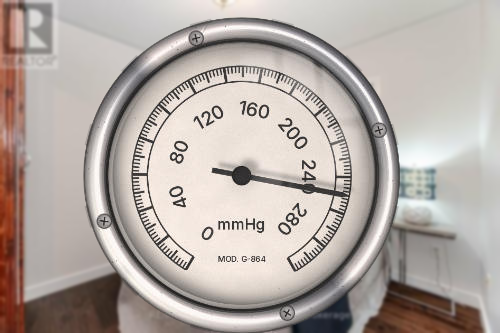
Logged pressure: 250
